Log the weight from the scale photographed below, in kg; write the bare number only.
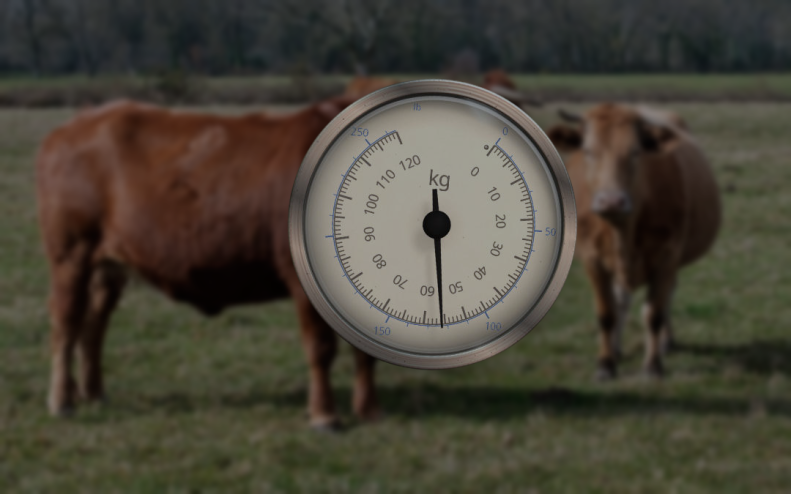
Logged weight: 56
